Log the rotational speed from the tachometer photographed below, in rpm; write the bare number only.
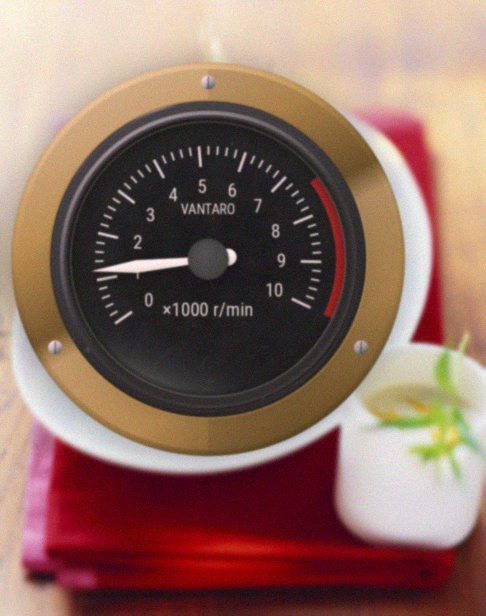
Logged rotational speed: 1200
